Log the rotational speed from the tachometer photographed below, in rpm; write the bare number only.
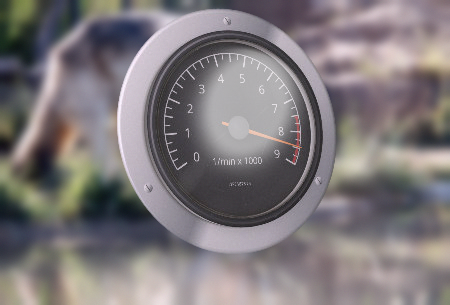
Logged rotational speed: 8500
